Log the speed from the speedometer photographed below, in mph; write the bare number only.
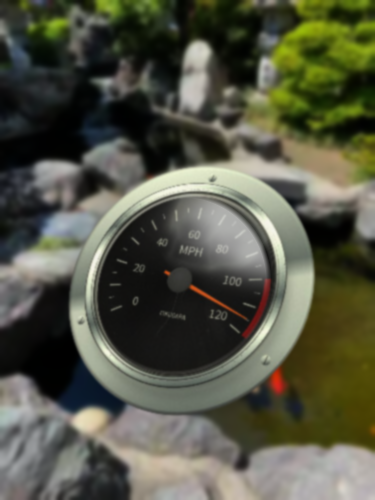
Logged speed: 115
